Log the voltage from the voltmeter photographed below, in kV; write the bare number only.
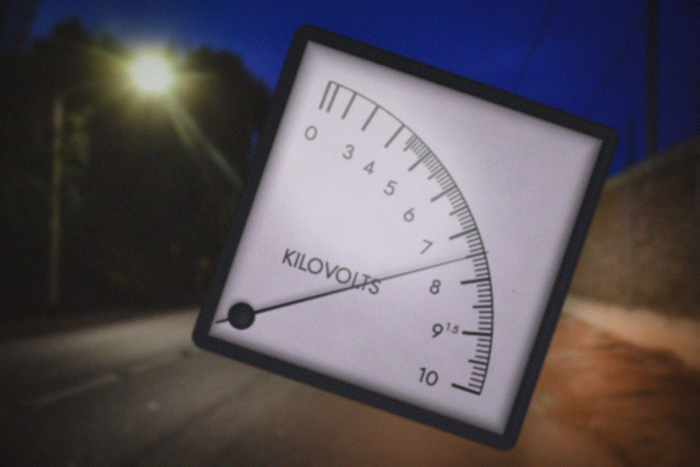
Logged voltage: 7.5
